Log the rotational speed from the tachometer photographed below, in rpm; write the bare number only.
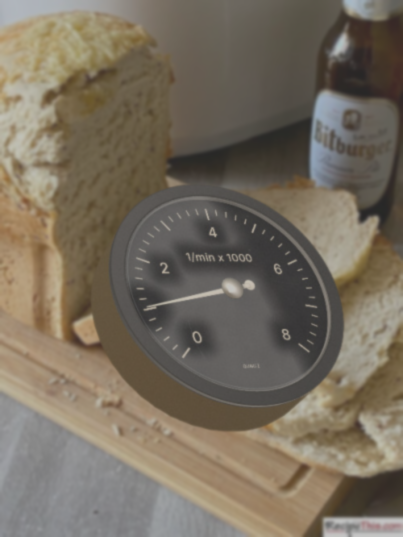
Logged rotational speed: 1000
